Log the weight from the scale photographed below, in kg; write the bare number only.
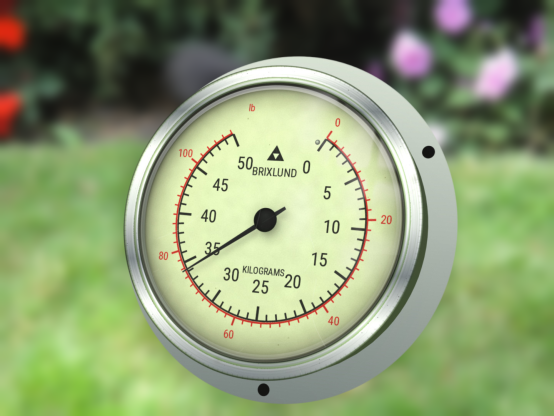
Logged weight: 34
